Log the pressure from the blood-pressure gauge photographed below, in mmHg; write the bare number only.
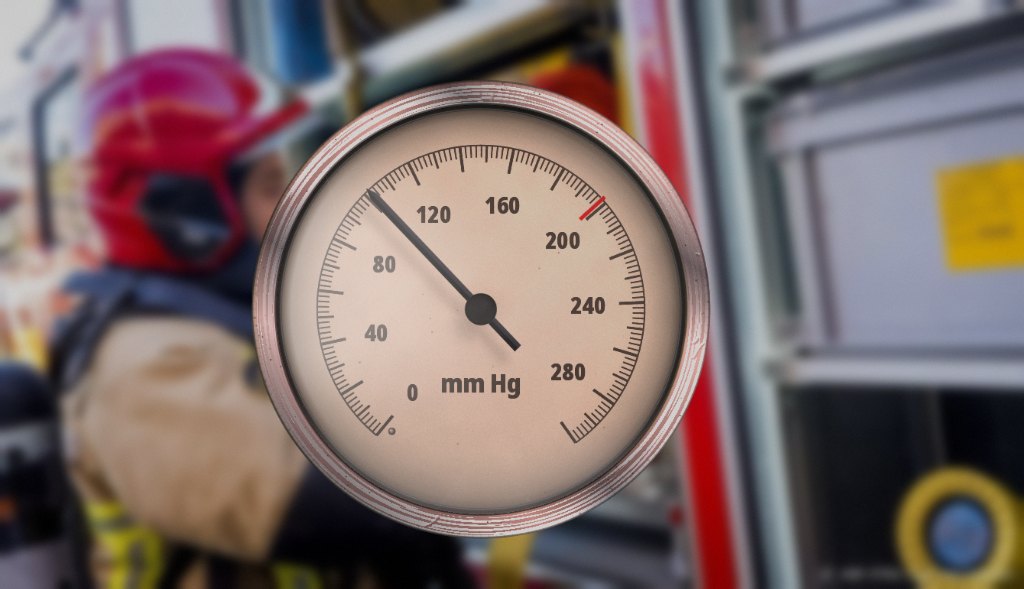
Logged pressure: 102
